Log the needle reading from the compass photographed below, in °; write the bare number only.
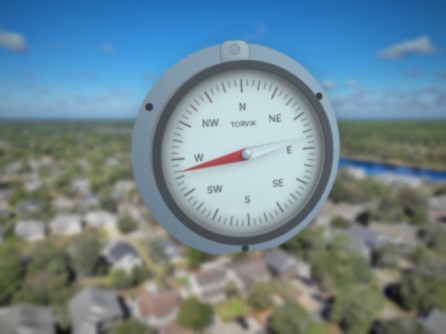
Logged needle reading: 260
